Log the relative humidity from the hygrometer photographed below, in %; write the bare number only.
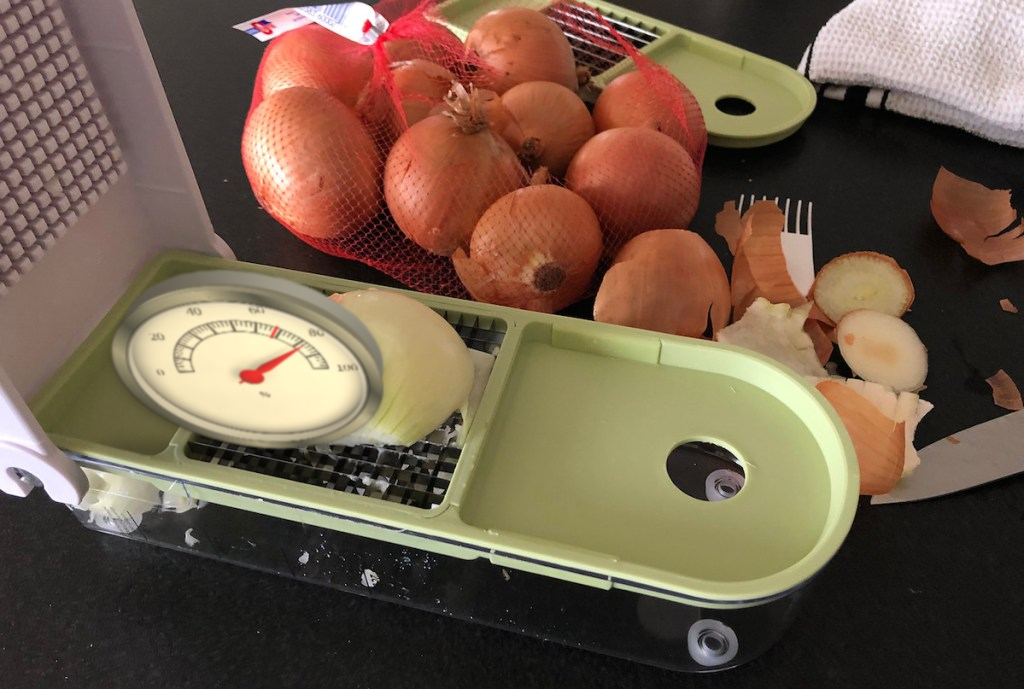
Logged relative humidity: 80
